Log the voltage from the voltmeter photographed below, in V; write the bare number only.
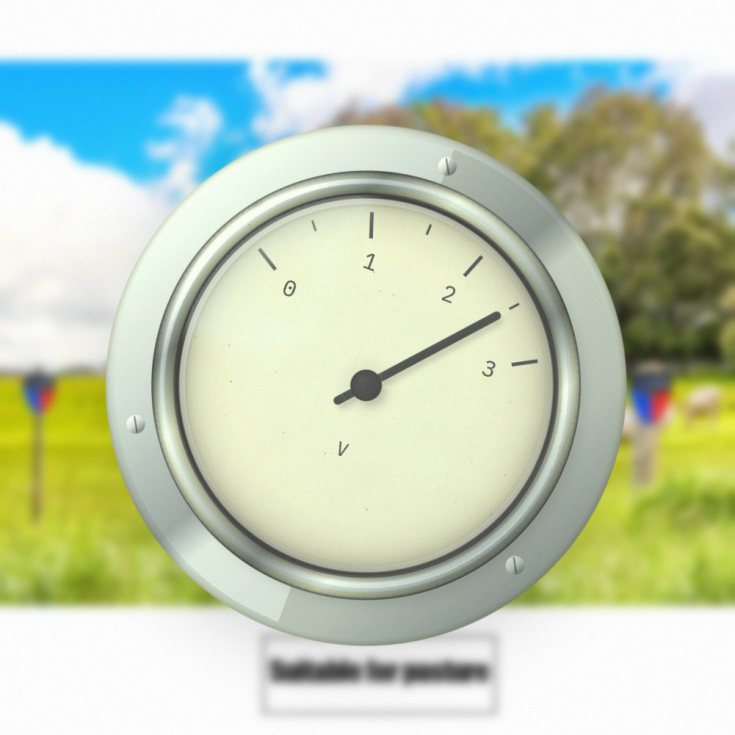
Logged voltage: 2.5
